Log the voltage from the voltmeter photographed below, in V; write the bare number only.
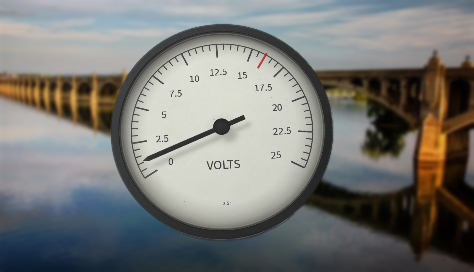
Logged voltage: 1
